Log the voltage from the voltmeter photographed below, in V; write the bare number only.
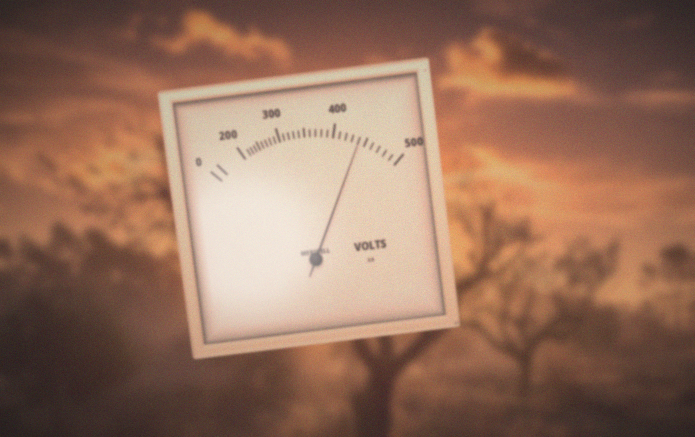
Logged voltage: 440
